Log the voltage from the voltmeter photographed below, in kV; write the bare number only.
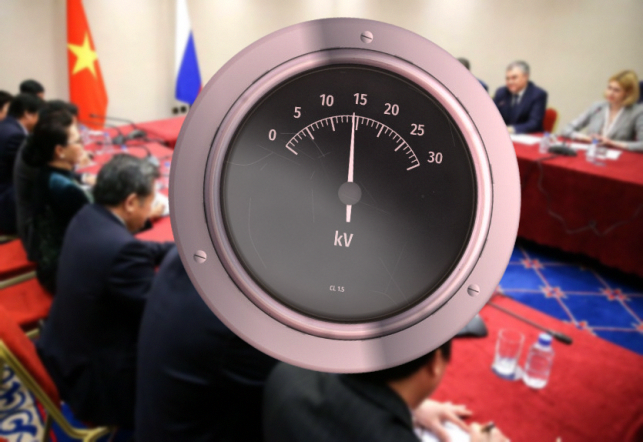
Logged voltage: 14
